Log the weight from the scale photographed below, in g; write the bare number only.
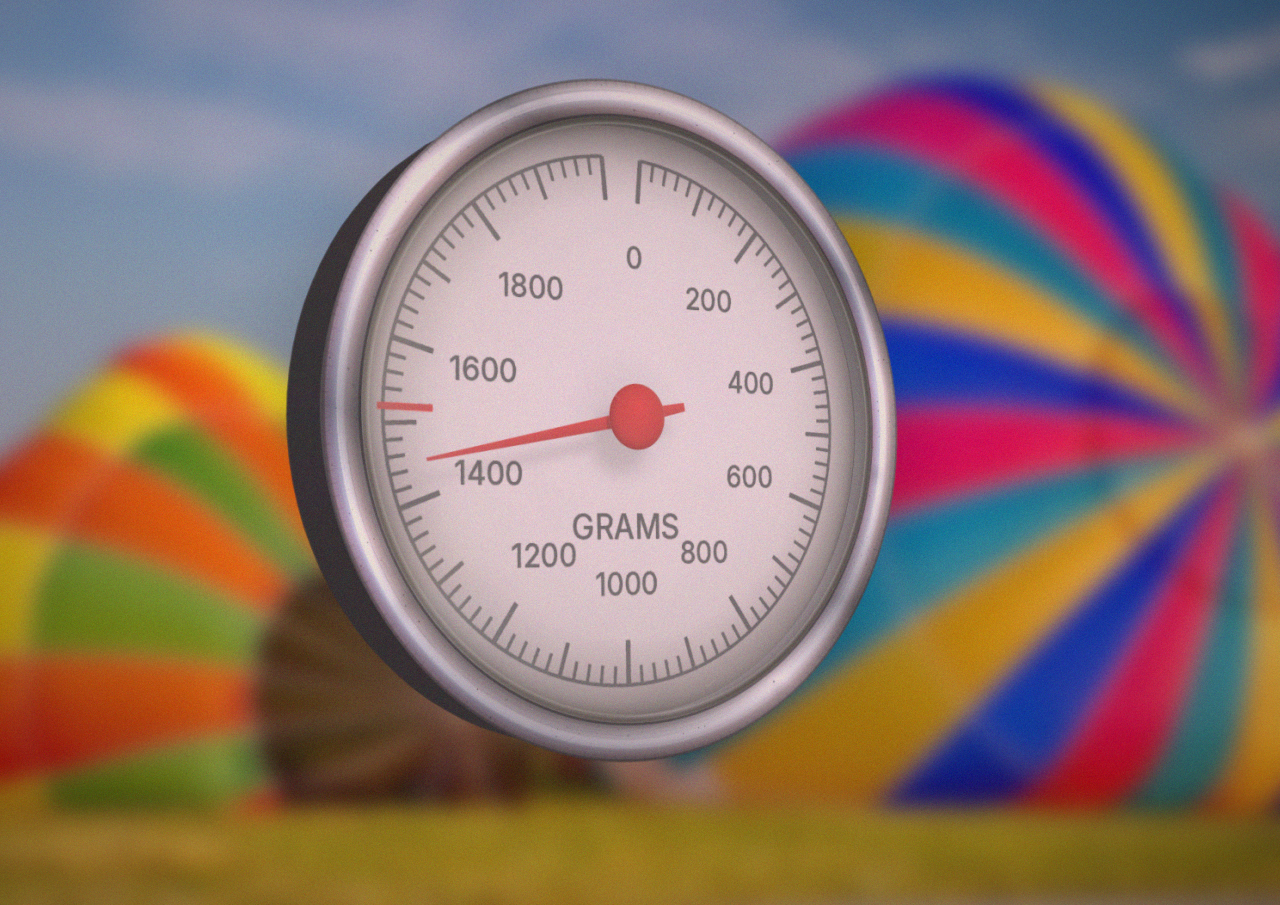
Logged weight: 1450
